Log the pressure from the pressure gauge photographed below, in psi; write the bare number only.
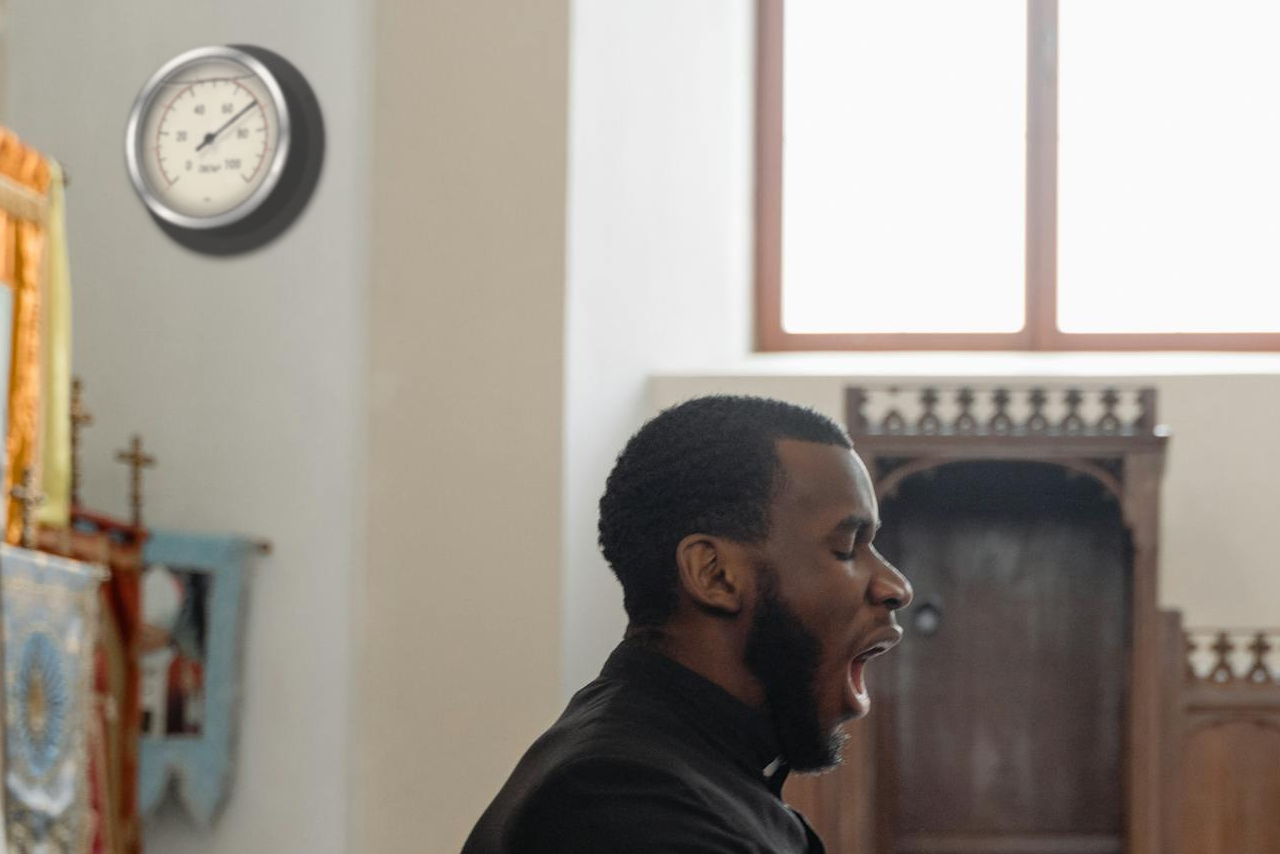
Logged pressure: 70
